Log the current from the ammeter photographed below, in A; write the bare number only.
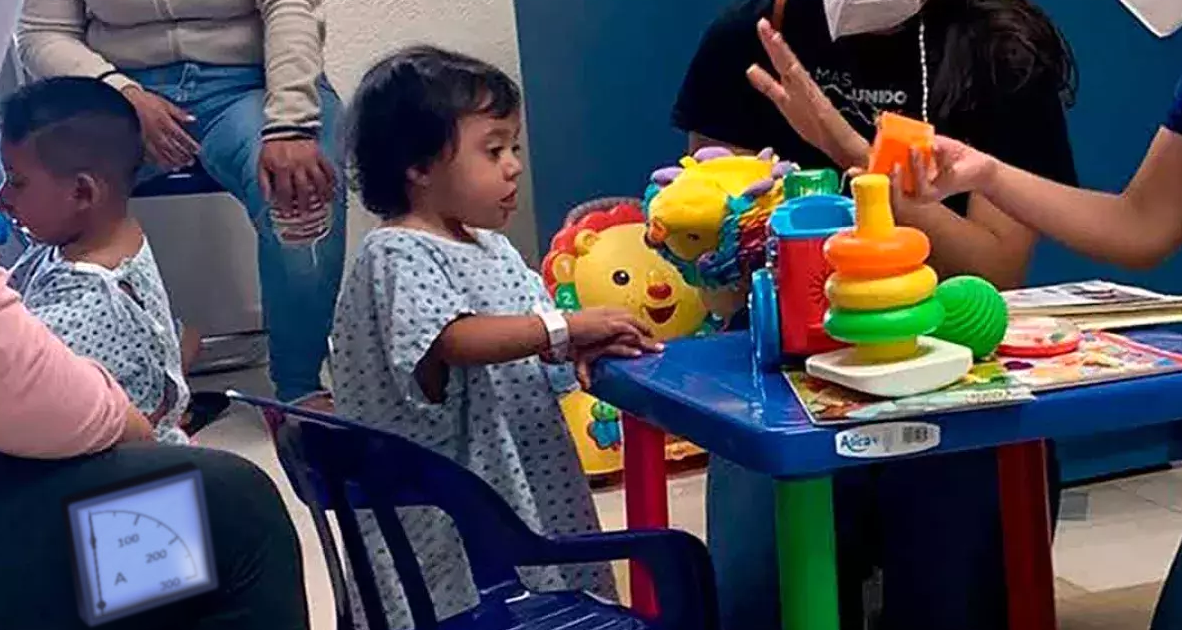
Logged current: 0
